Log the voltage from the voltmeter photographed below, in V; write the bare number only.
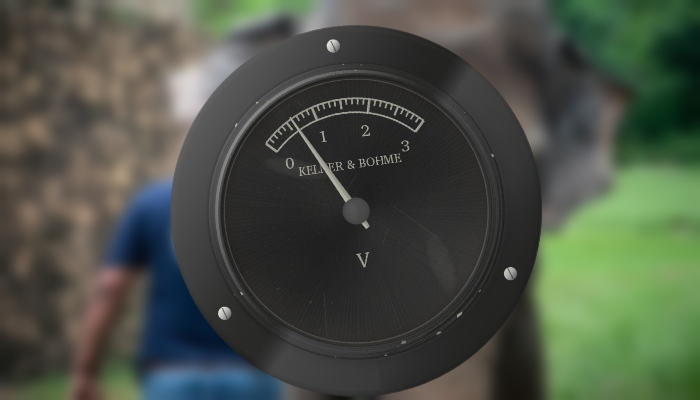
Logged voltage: 0.6
